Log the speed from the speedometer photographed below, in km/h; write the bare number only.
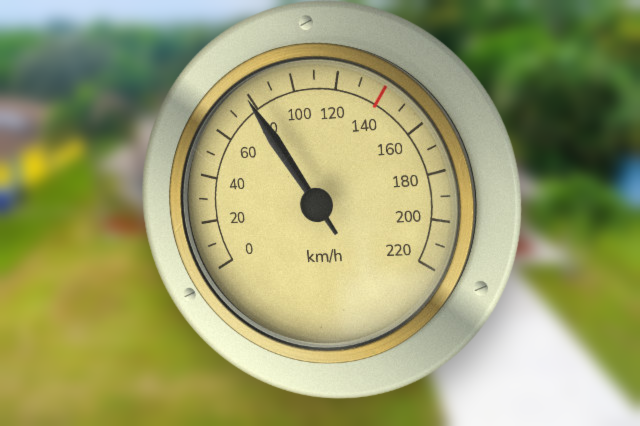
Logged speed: 80
